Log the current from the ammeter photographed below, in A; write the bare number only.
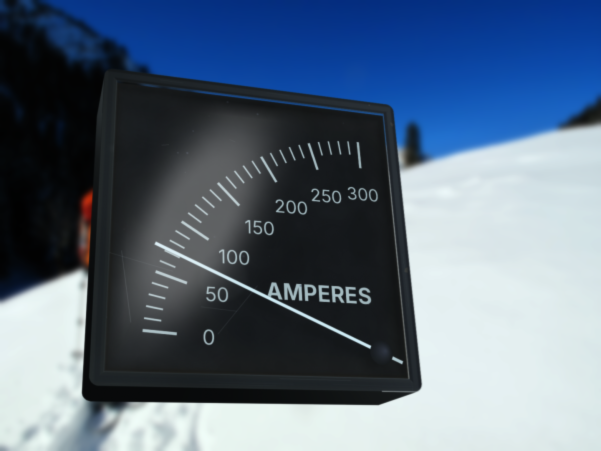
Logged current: 70
